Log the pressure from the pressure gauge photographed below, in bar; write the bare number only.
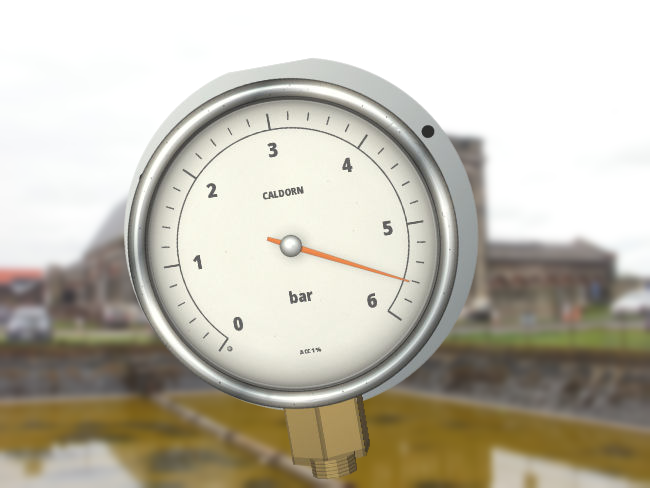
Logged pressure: 5.6
